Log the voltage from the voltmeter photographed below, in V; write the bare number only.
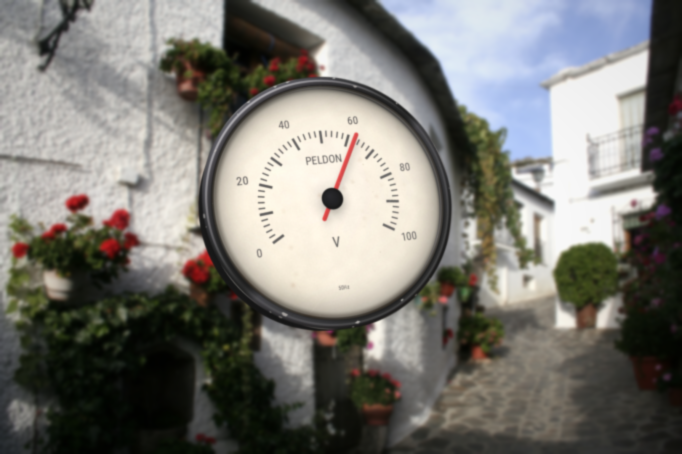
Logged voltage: 62
